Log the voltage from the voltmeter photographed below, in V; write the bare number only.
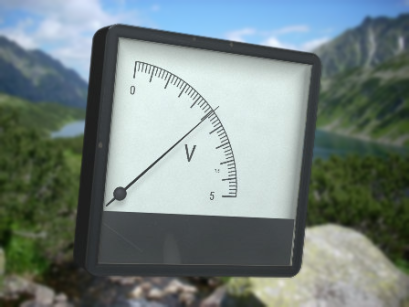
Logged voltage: 2.5
